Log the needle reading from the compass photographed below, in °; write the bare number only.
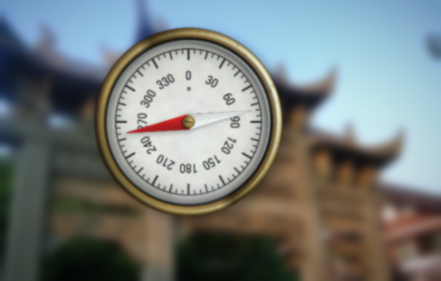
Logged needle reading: 260
